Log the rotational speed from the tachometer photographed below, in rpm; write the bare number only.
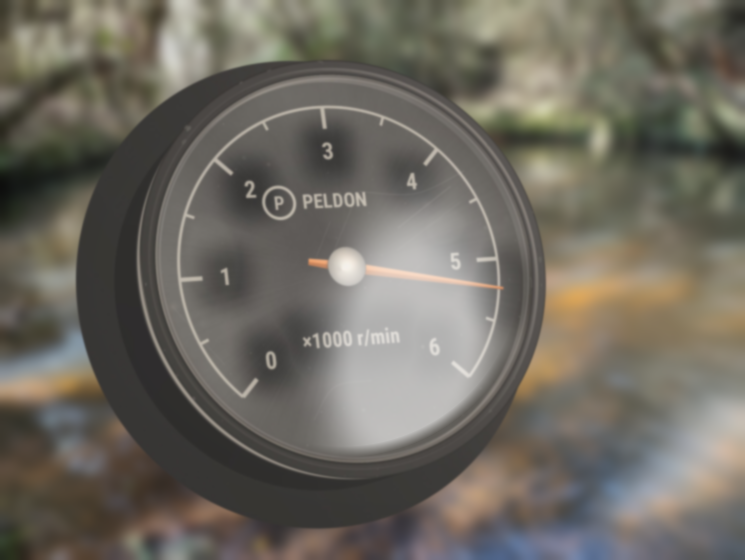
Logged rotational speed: 5250
